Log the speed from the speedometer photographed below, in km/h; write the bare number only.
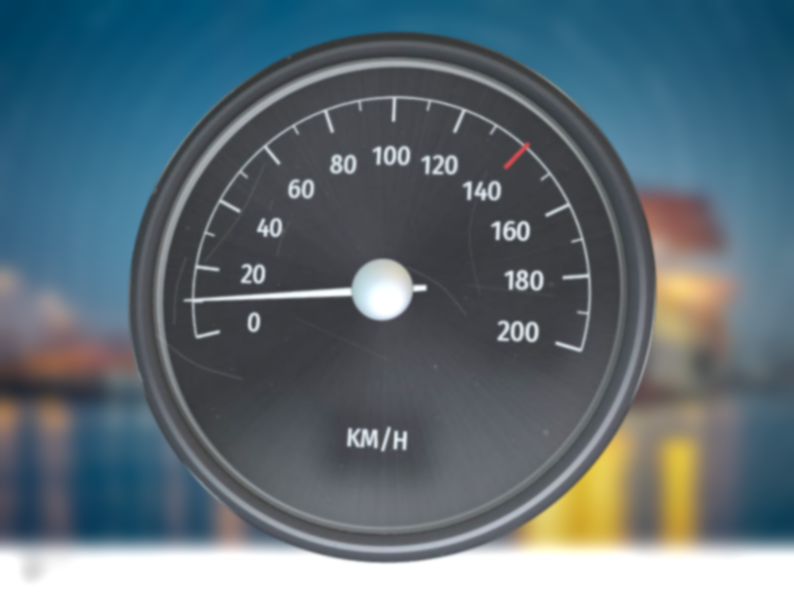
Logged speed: 10
